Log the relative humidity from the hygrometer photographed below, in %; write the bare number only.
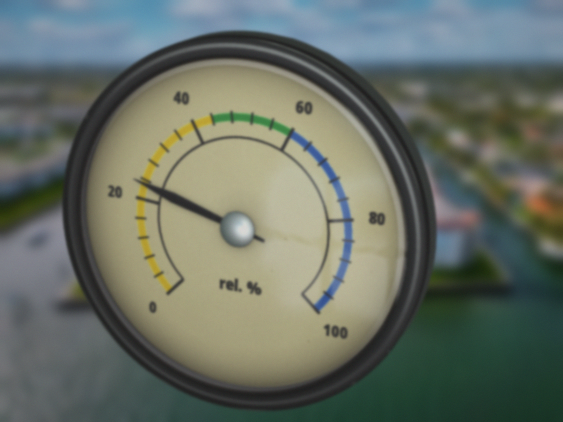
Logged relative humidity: 24
